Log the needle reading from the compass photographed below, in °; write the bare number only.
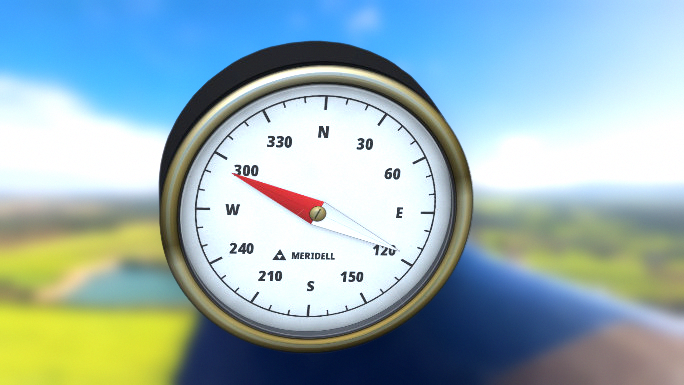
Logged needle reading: 295
